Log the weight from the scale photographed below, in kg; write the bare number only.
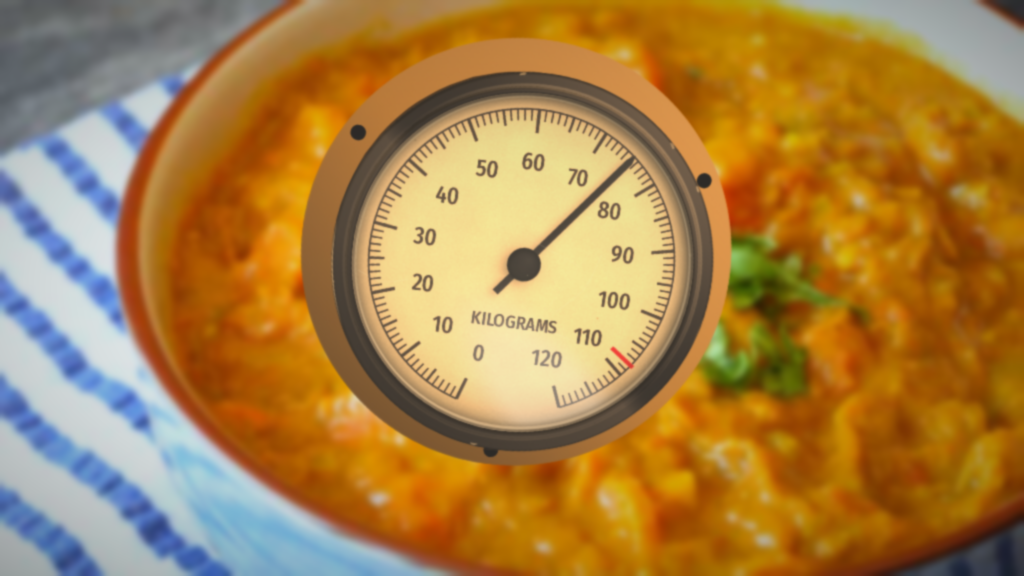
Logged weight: 75
